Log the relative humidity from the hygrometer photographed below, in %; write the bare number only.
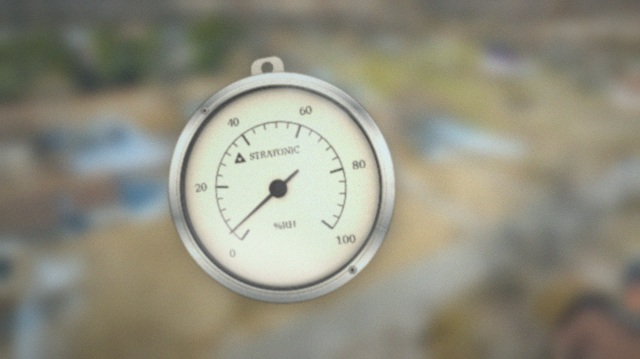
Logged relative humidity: 4
